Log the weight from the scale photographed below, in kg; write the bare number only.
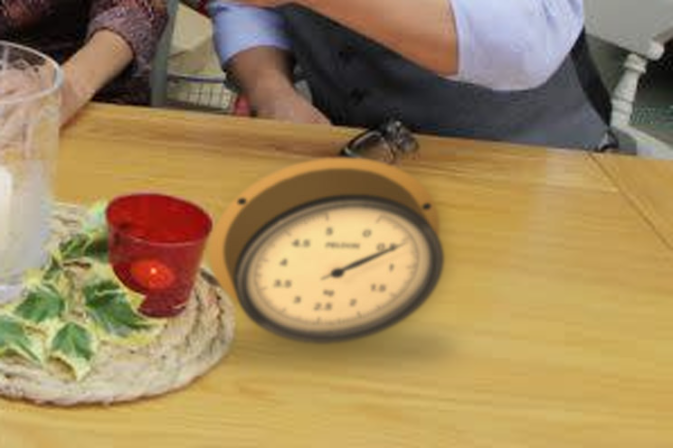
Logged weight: 0.5
